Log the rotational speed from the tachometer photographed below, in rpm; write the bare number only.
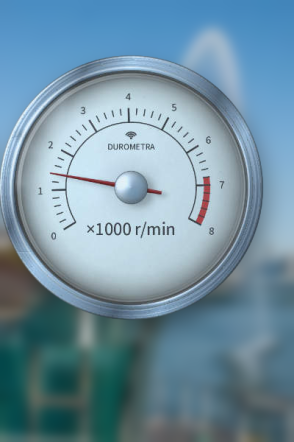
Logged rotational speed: 1400
